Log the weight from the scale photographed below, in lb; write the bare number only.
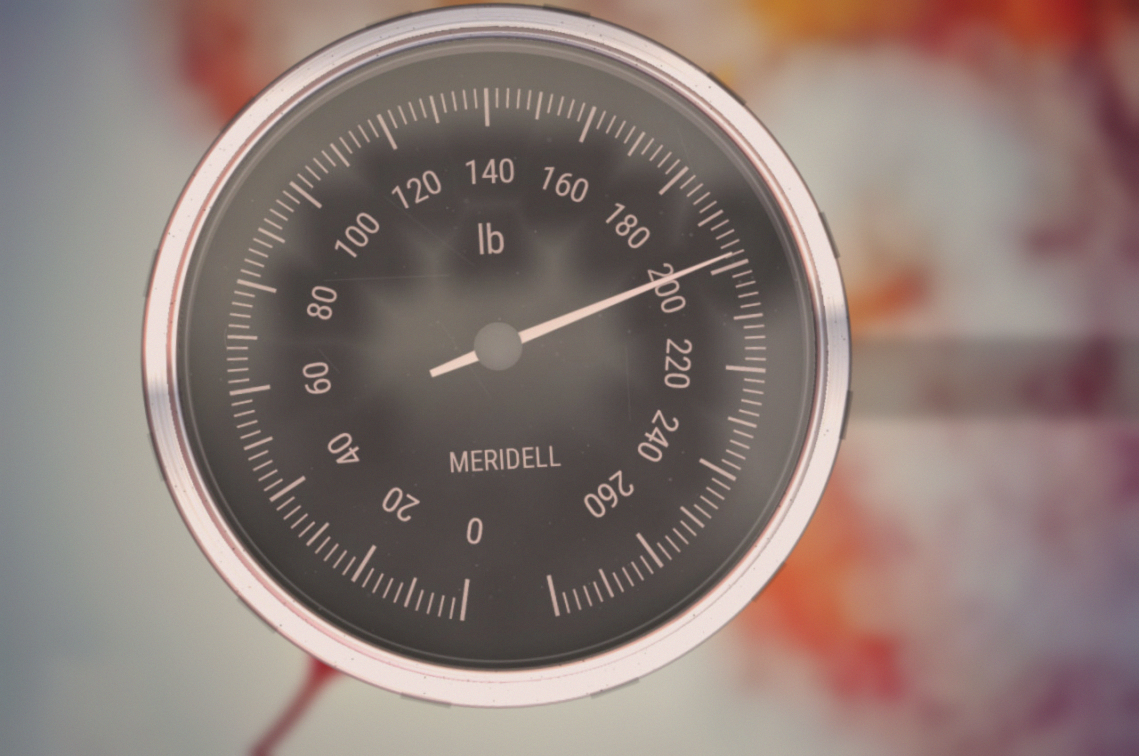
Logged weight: 198
